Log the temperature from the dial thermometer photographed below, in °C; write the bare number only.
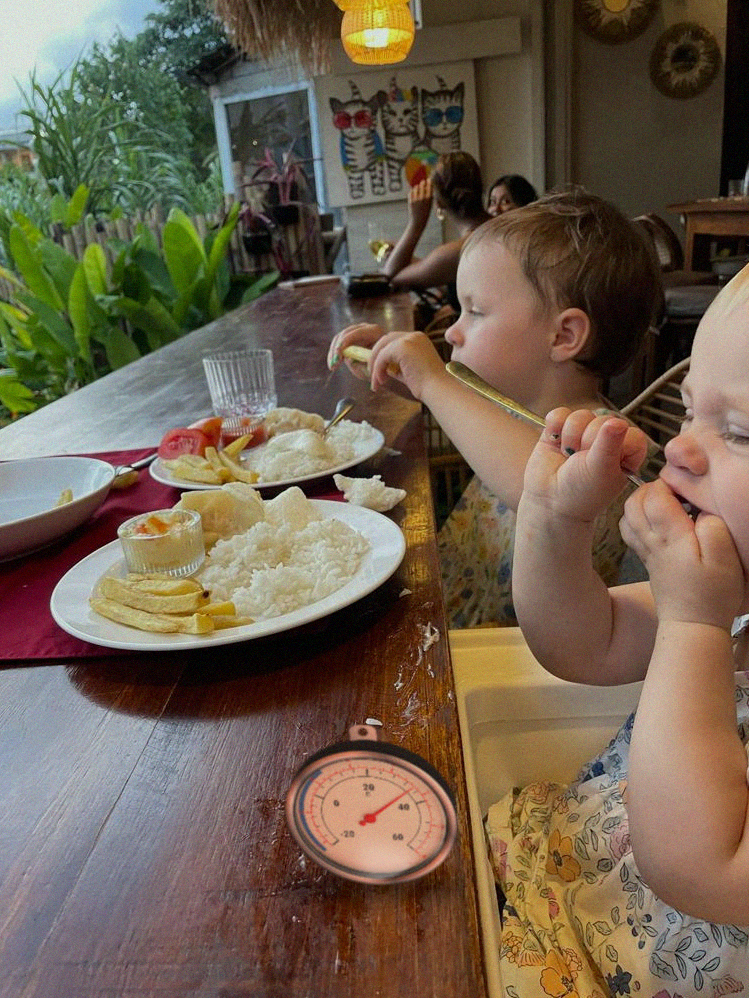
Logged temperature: 34
